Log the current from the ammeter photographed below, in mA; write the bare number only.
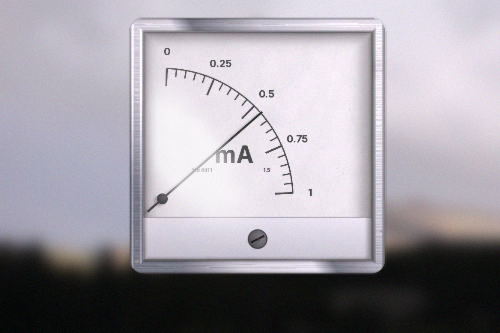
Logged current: 0.55
